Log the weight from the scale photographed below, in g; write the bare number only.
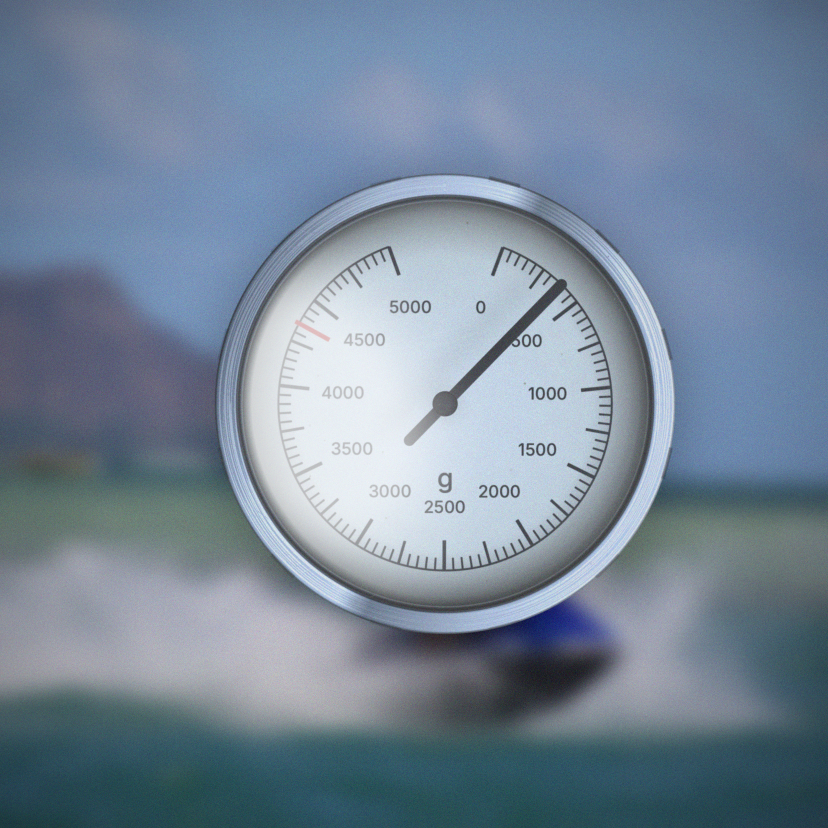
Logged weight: 375
